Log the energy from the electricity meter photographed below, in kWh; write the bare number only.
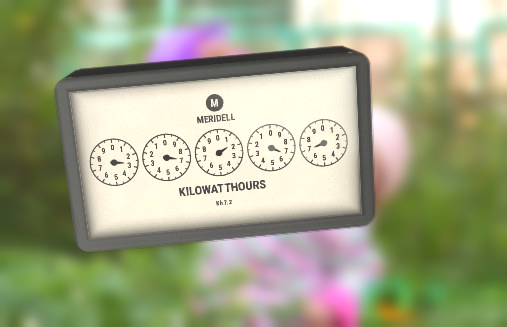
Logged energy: 27167
